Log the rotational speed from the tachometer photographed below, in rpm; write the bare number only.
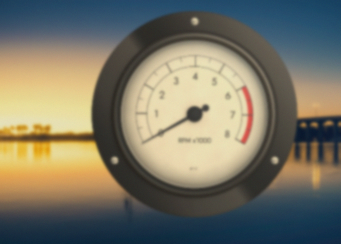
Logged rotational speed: 0
